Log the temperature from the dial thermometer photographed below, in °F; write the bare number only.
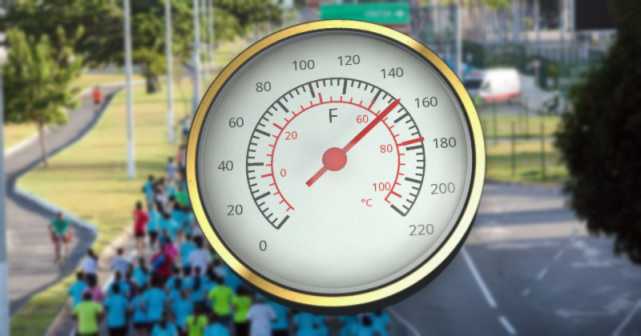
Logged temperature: 152
